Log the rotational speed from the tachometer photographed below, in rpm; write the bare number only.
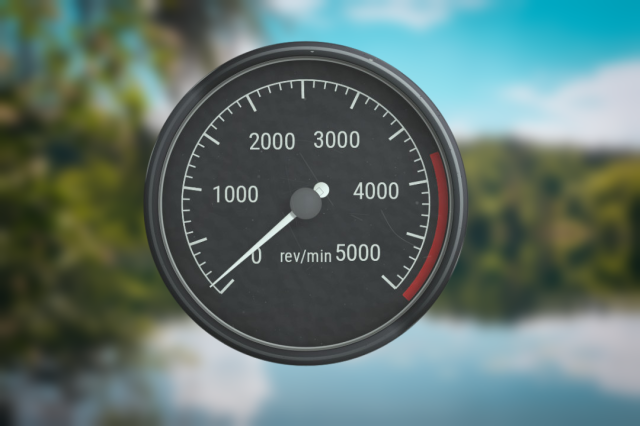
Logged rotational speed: 100
